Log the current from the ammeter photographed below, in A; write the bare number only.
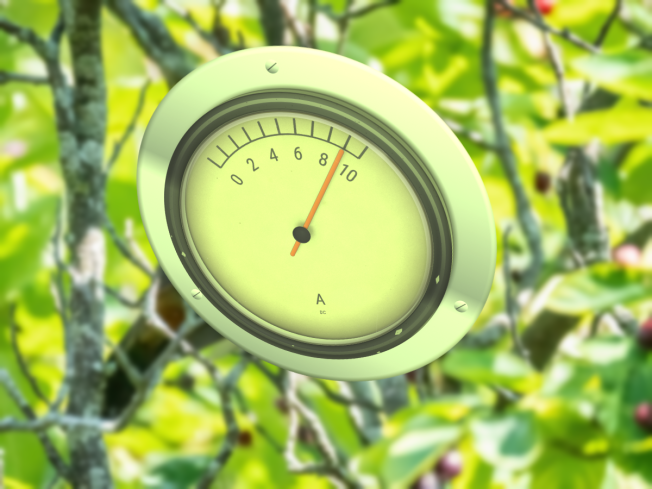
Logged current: 9
